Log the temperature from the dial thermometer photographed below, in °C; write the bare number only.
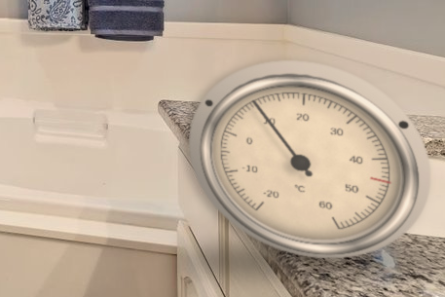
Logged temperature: 10
